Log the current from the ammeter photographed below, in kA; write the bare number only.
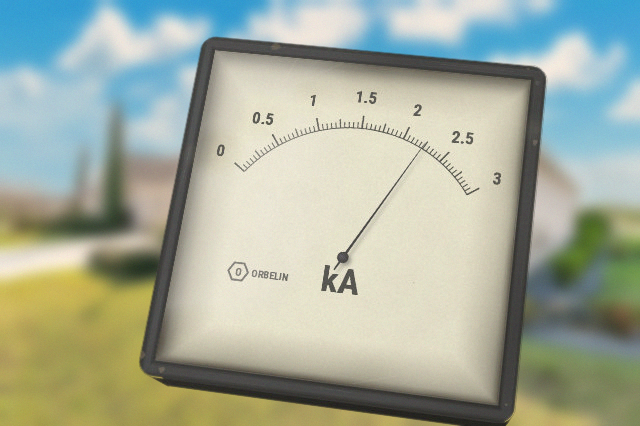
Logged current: 2.25
